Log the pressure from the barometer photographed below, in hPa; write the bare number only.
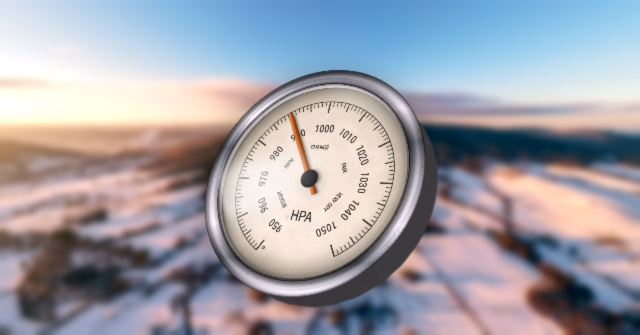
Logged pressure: 990
